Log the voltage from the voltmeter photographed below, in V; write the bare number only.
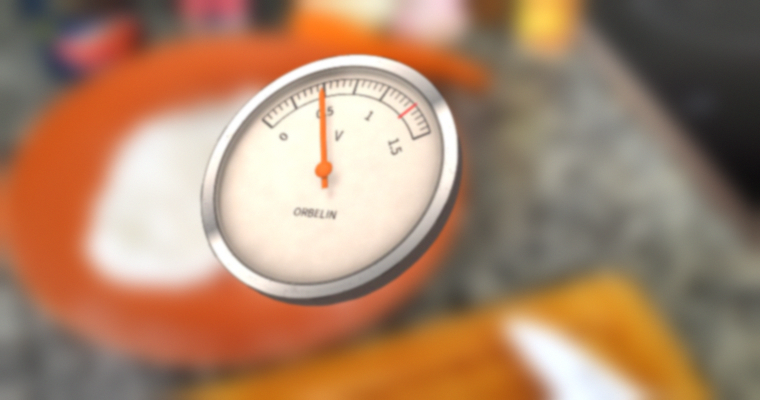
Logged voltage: 0.5
